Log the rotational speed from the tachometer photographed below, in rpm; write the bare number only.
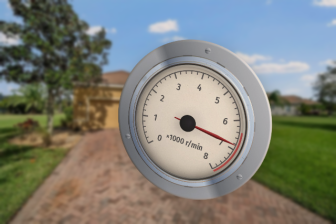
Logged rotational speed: 6800
